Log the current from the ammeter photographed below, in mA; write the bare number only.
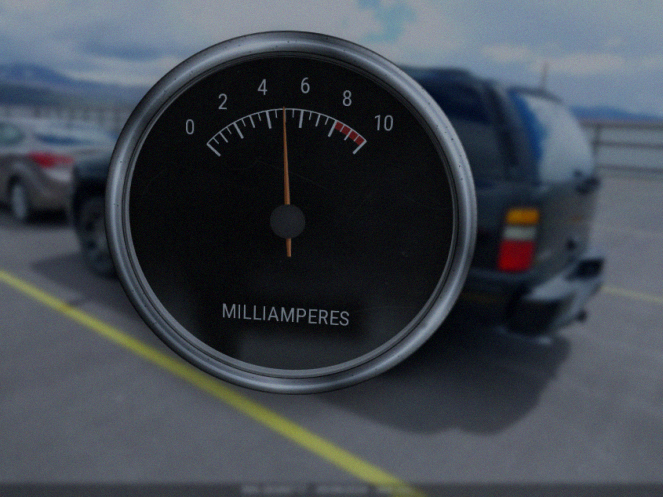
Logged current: 5
